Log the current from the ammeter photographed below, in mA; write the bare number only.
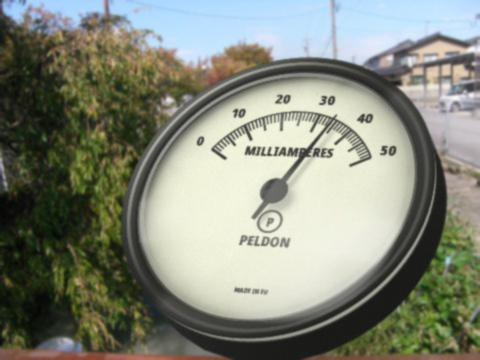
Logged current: 35
